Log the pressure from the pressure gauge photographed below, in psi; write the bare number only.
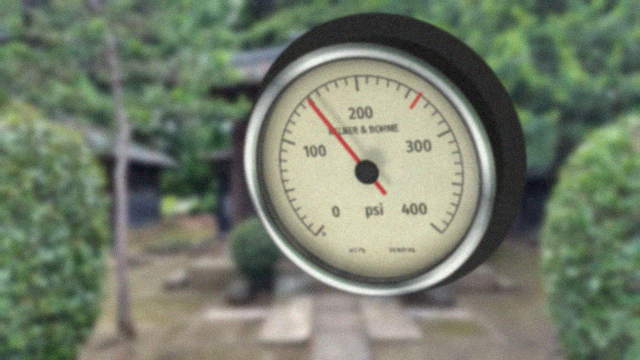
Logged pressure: 150
